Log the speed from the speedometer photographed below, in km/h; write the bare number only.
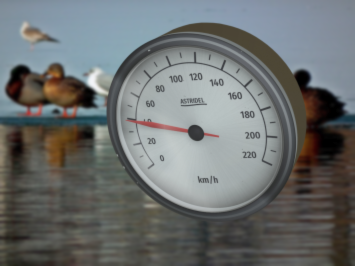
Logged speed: 40
